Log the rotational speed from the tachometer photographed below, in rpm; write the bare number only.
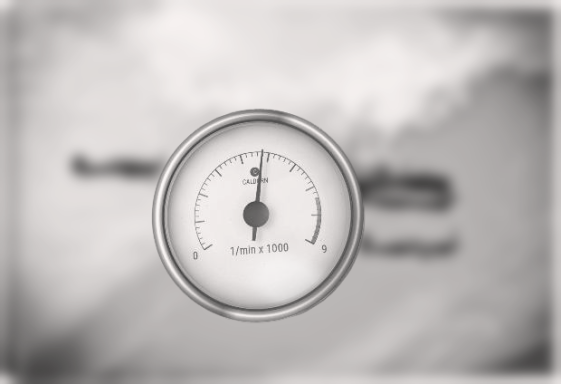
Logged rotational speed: 4800
